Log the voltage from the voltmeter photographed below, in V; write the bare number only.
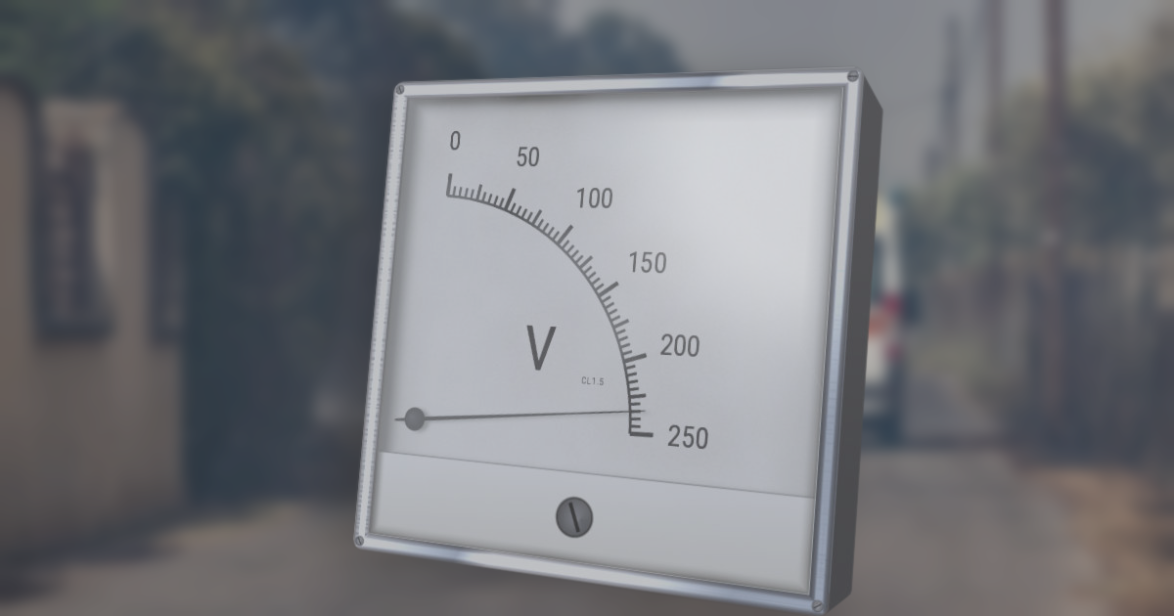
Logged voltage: 235
